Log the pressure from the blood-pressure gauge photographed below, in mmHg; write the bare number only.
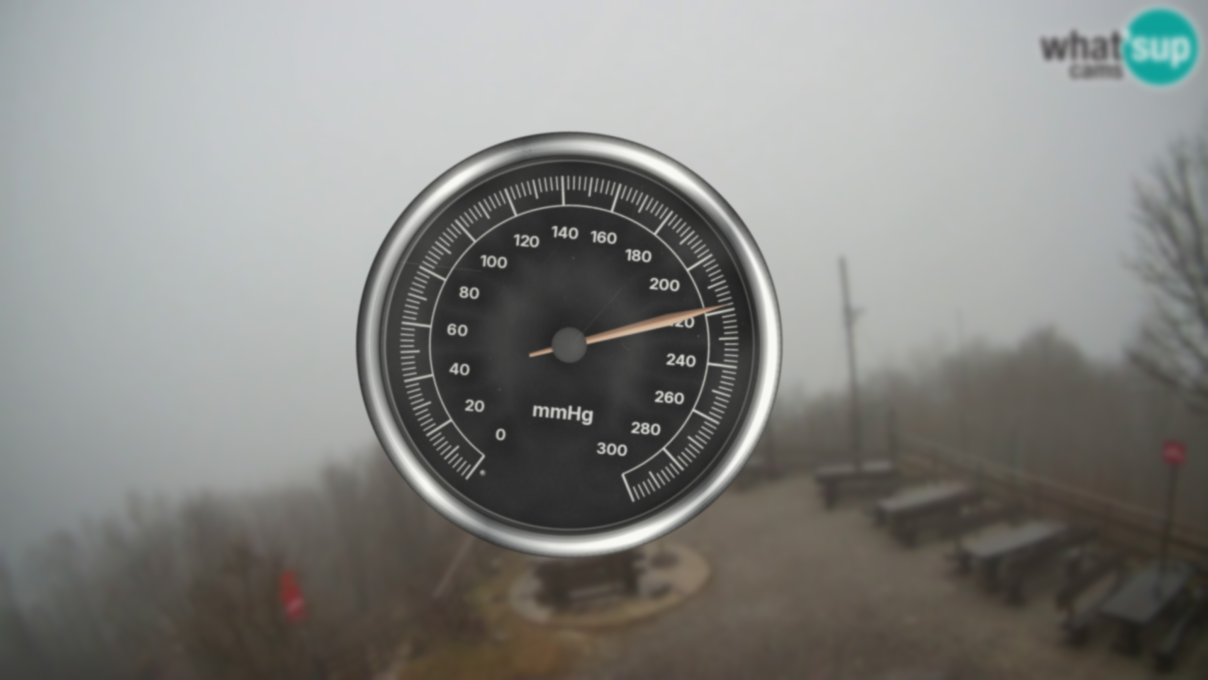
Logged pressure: 218
